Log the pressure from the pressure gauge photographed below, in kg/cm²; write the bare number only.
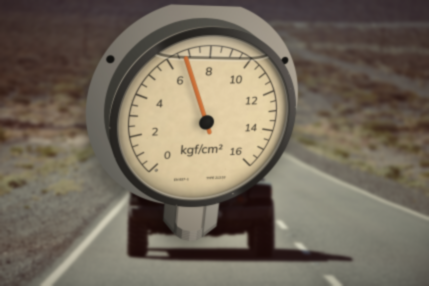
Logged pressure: 6.75
